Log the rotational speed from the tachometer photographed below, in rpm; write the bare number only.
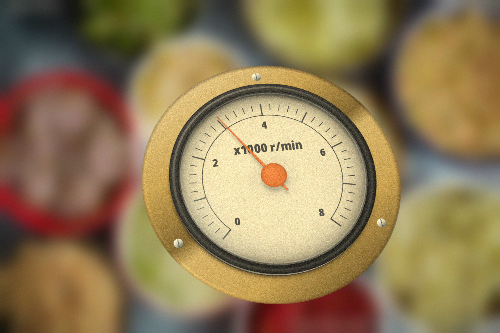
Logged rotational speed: 3000
